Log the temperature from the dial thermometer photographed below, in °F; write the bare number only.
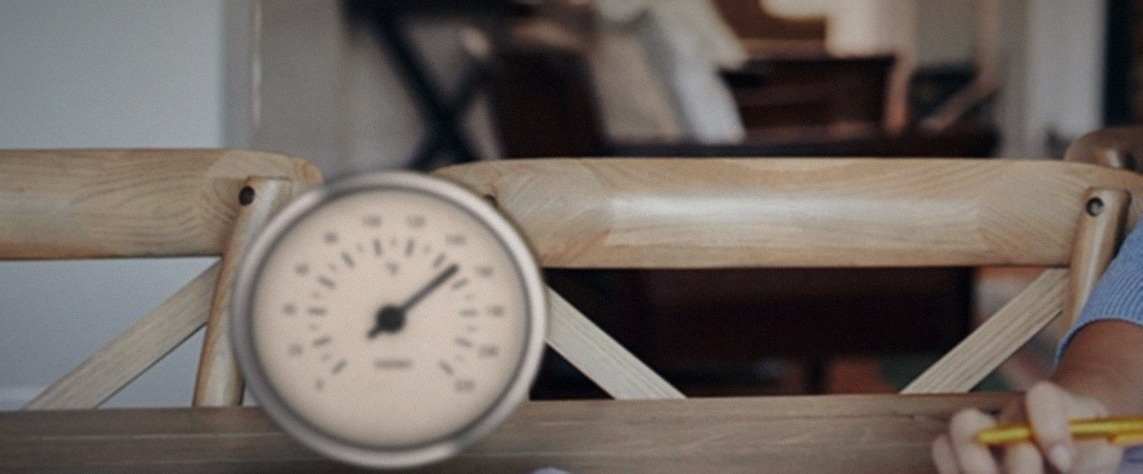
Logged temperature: 150
